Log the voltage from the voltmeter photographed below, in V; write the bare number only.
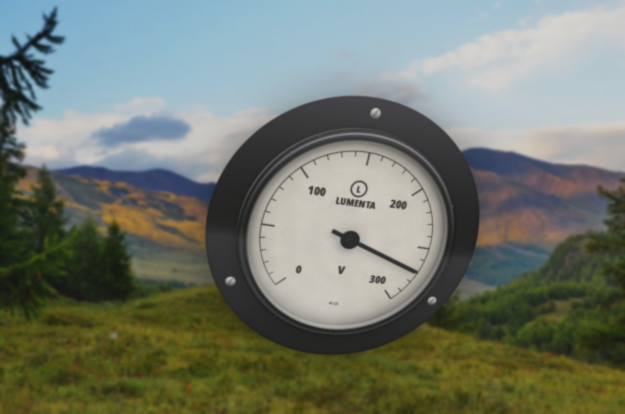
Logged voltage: 270
